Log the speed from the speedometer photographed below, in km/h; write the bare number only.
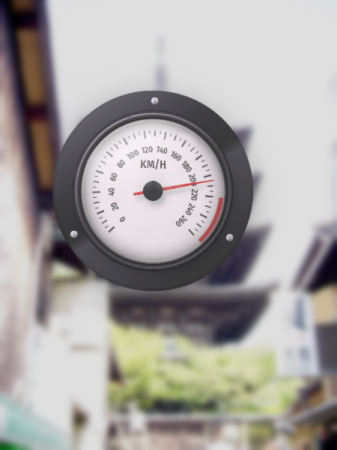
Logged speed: 205
